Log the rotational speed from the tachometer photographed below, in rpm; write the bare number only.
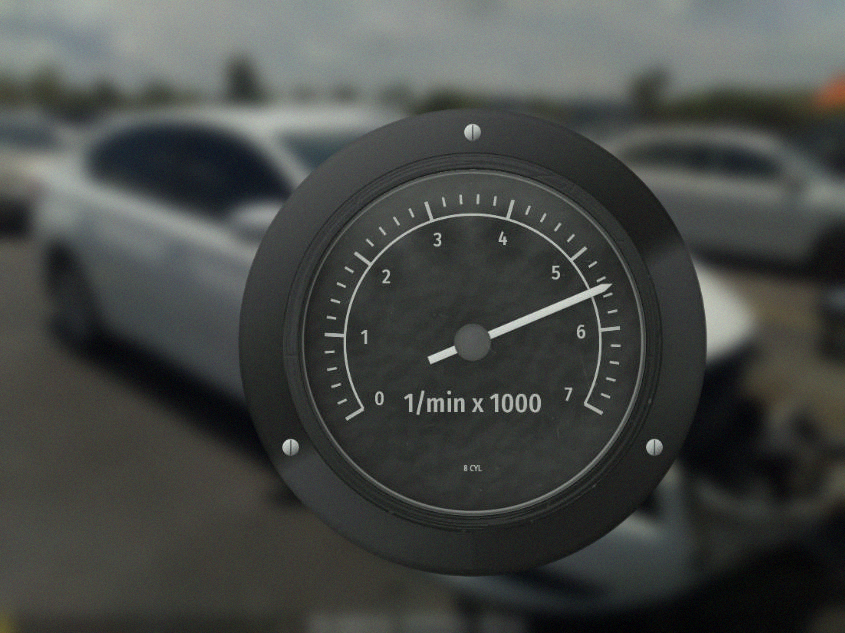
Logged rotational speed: 5500
